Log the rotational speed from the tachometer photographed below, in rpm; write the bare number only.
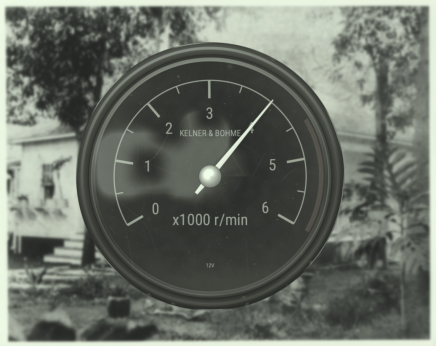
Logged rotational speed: 4000
